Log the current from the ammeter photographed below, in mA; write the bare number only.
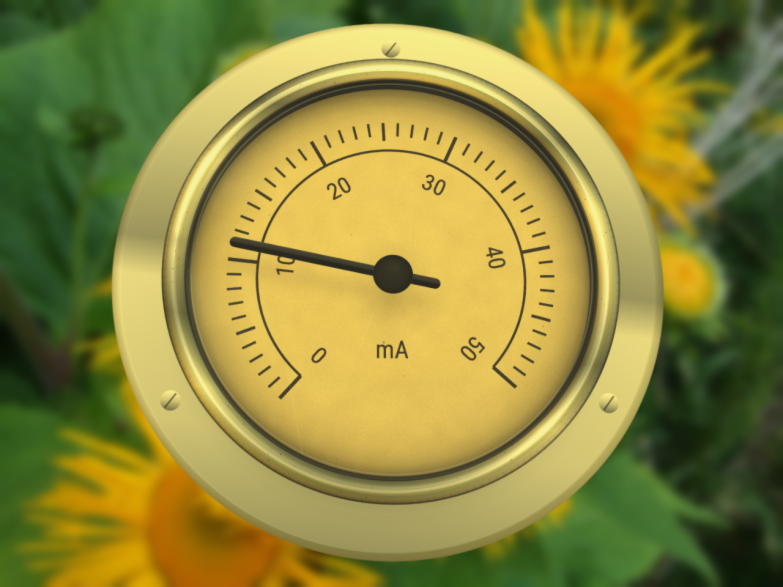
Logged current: 11
